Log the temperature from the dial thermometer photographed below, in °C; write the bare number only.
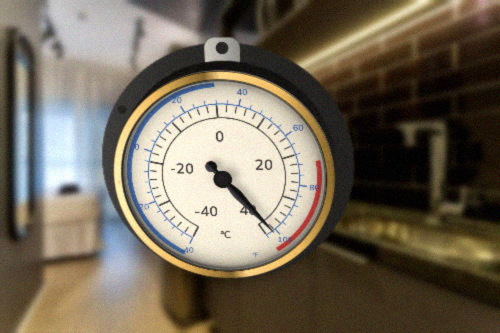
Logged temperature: 38
